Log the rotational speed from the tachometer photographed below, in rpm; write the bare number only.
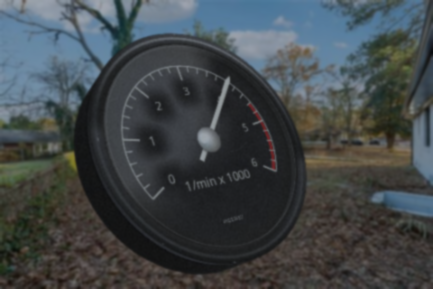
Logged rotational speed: 4000
